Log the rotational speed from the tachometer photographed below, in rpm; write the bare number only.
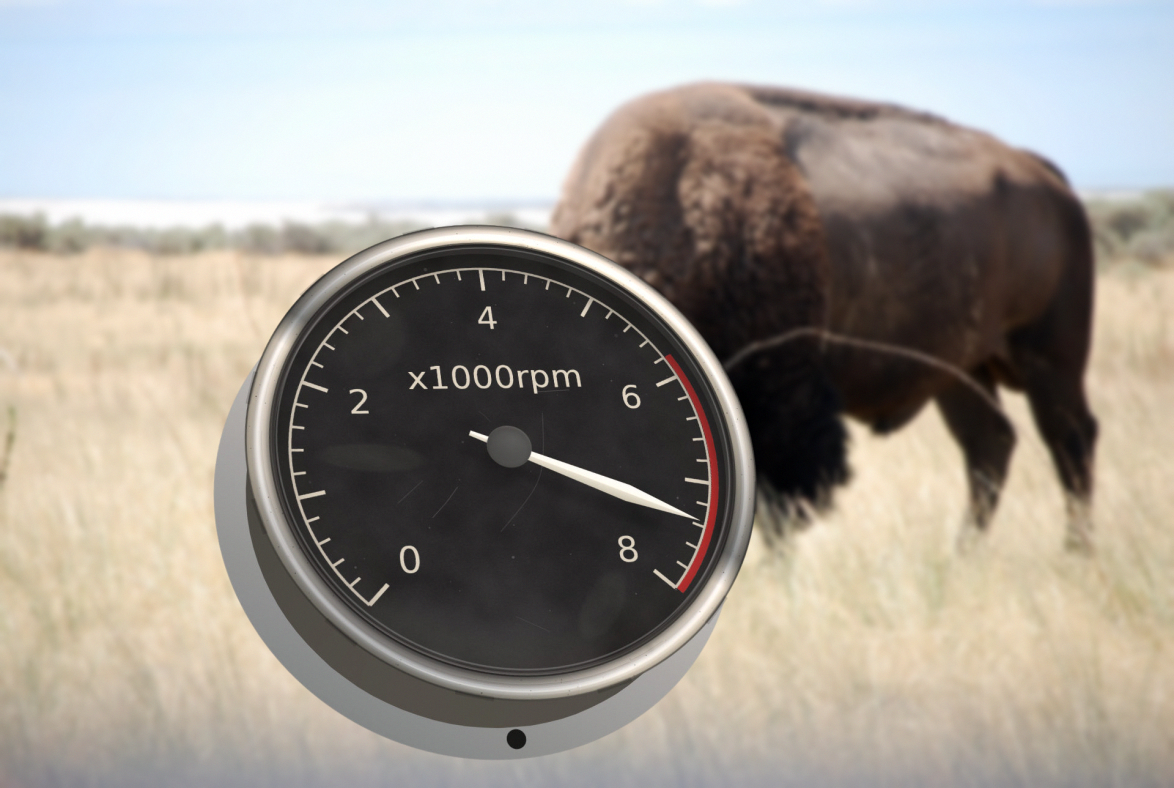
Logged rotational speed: 7400
